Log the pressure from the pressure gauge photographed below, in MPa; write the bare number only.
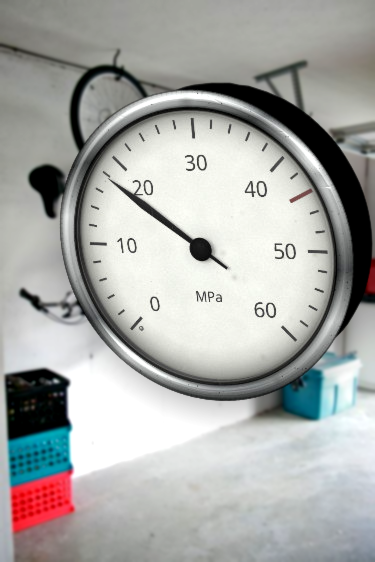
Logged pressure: 18
